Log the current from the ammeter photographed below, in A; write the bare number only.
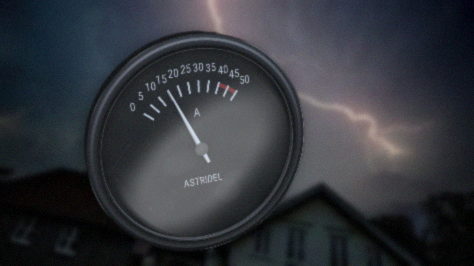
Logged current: 15
